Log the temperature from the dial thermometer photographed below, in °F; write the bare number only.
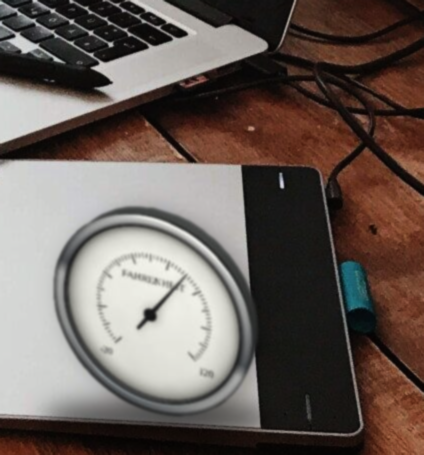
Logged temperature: 70
